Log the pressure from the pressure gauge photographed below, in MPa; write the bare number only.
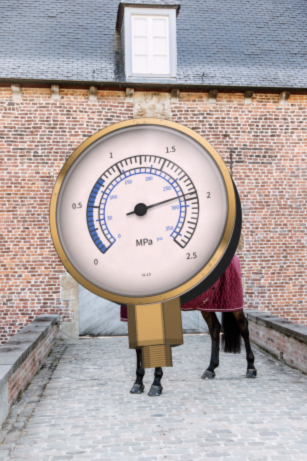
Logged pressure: 1.95
